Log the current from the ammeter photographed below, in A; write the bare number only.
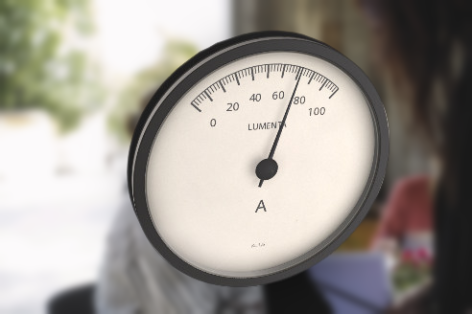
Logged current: 70
